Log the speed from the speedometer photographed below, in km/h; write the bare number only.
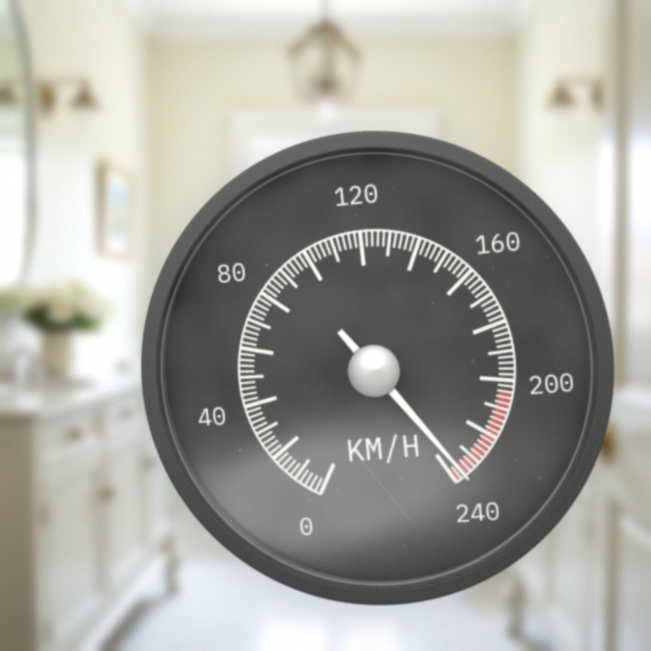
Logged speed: 236
